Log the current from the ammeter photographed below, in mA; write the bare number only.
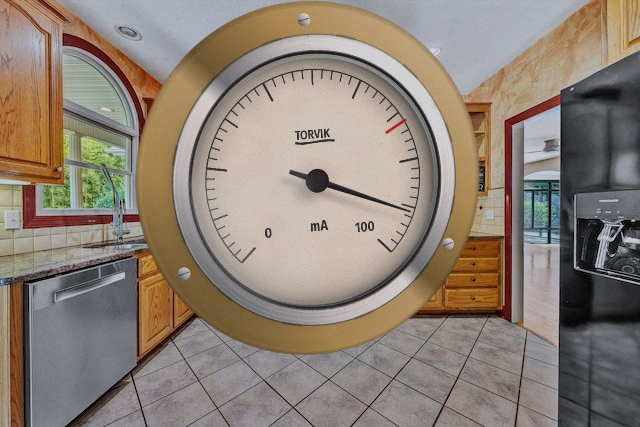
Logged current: 91
